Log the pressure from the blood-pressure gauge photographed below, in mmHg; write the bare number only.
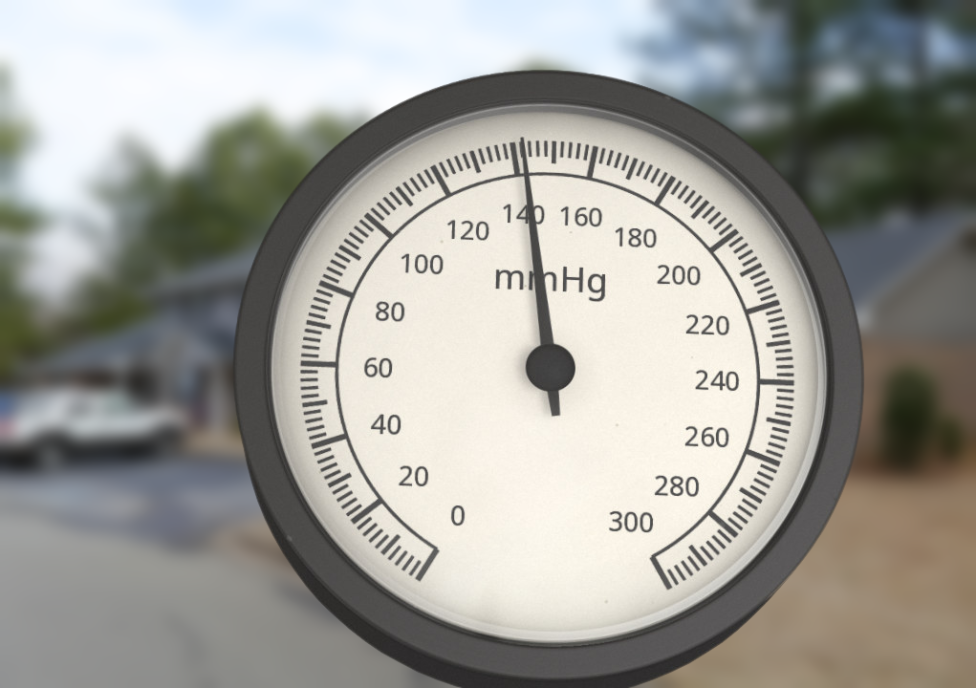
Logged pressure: 142
